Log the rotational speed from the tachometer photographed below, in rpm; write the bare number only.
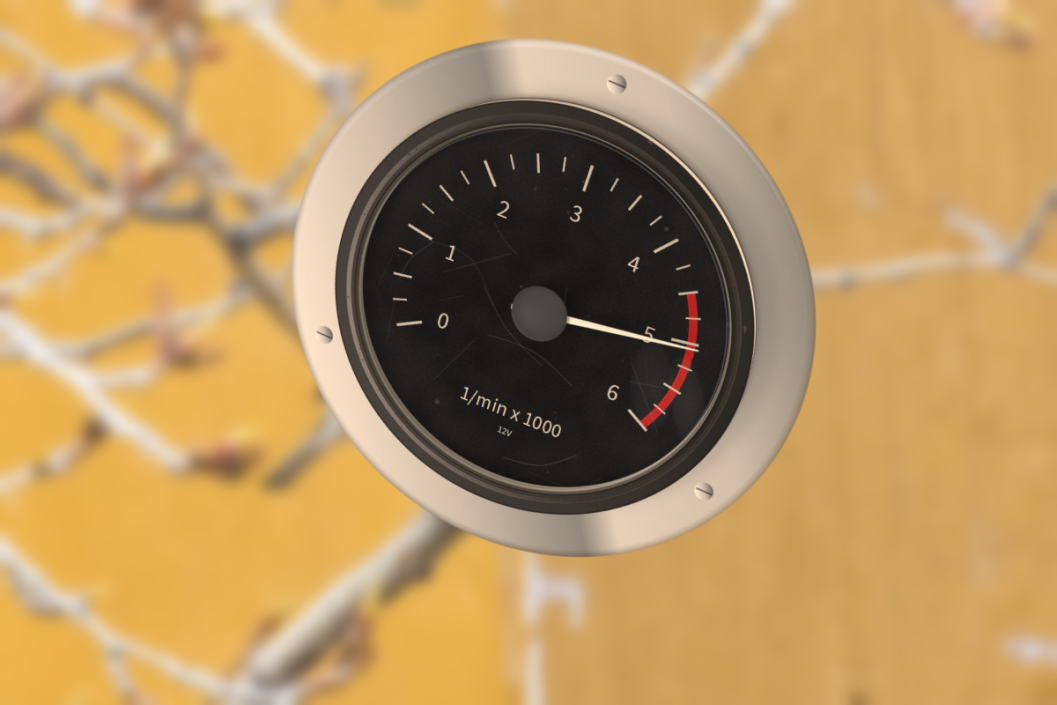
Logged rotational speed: 5000
